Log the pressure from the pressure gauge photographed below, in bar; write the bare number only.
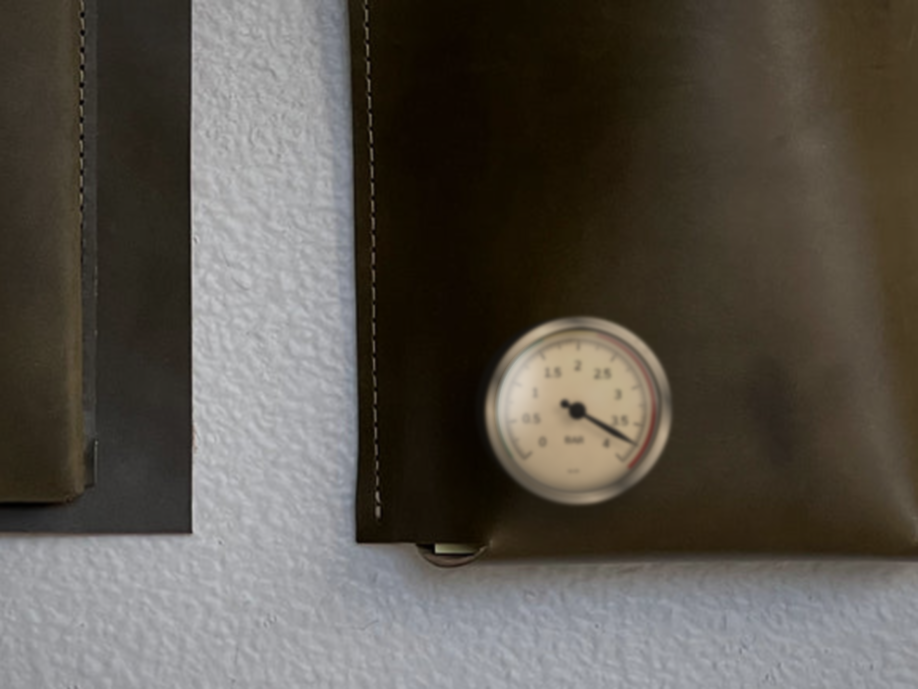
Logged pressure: 3.75
